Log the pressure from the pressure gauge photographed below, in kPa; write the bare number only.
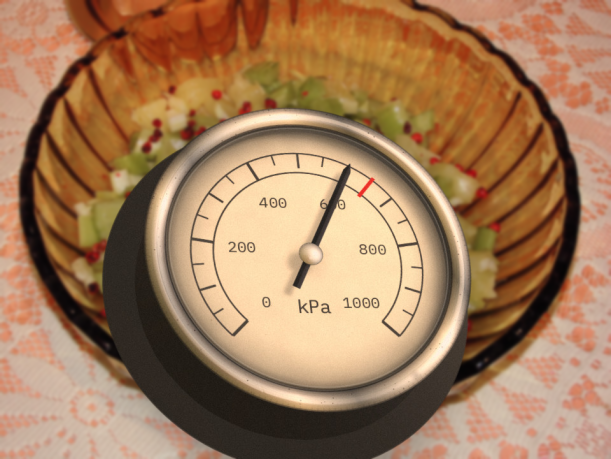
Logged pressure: 600
